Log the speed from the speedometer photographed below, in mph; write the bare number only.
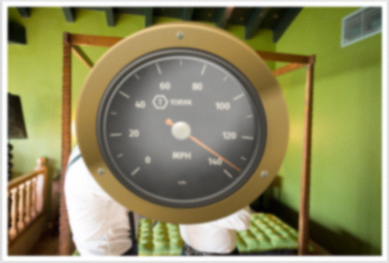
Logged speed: 135
